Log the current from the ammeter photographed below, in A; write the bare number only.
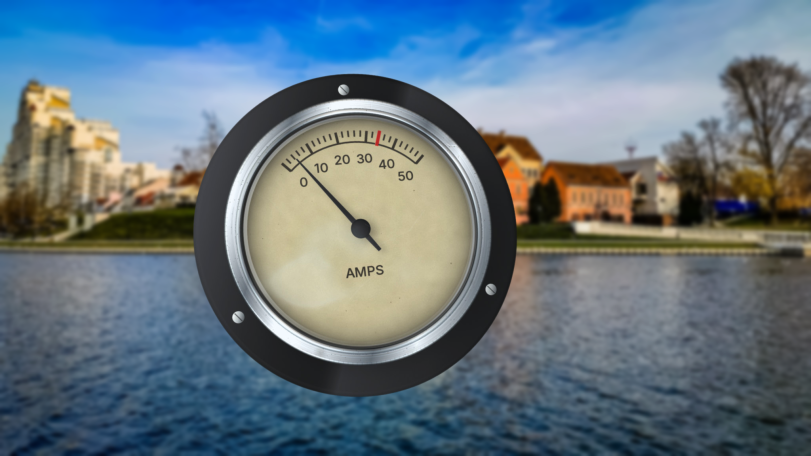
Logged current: 4
